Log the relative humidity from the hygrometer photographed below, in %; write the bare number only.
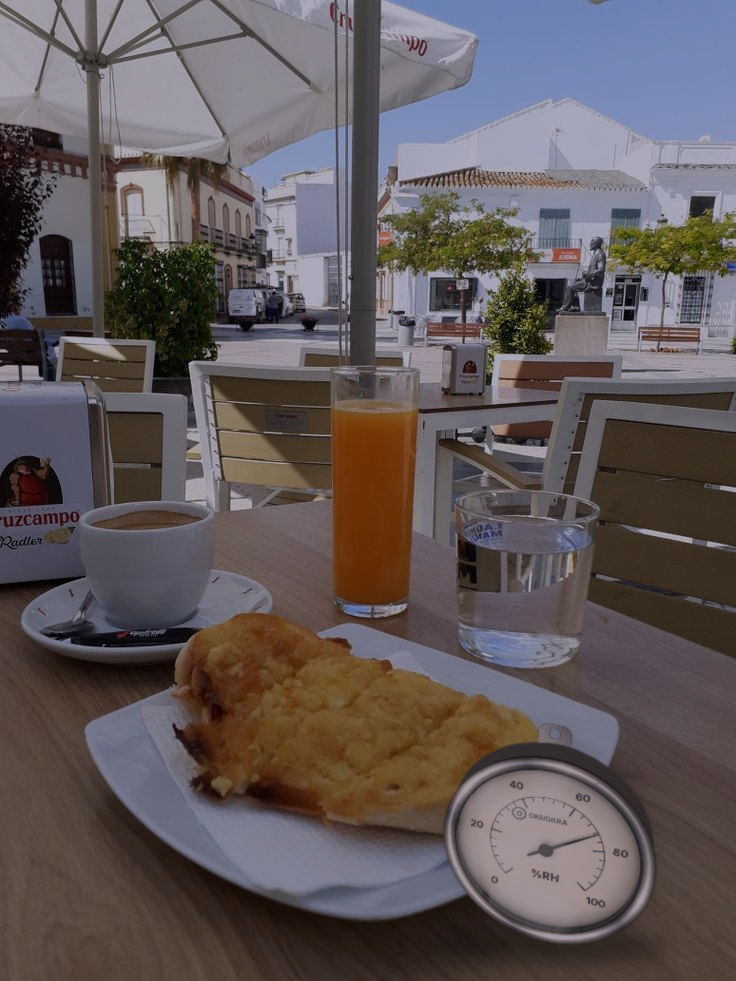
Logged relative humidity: 72
